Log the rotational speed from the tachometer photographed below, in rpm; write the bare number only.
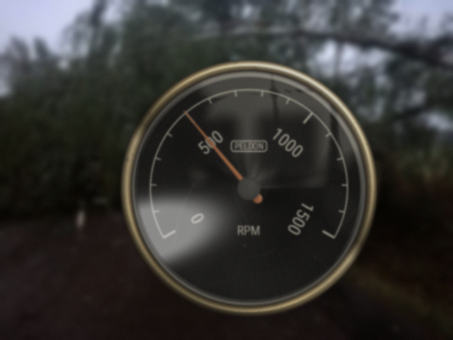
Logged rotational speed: 500
